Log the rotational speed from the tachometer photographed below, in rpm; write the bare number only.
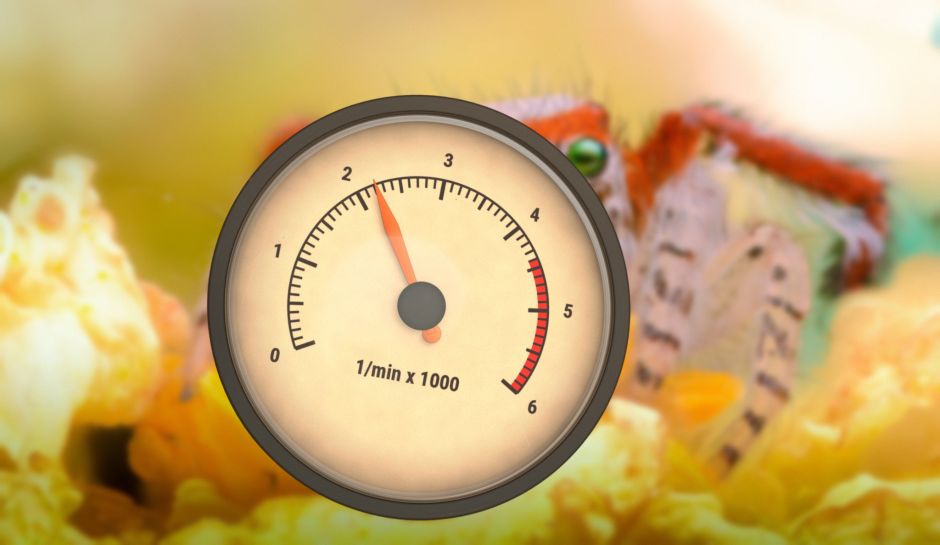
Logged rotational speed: 2200
